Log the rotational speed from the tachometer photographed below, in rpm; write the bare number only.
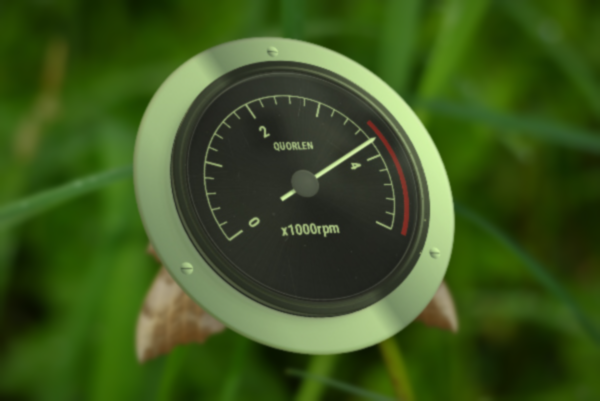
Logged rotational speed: 3800
